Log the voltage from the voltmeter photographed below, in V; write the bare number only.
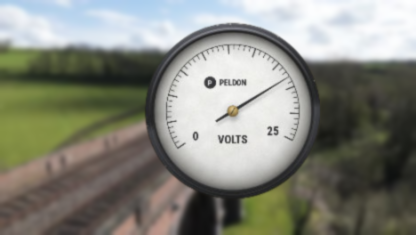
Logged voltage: 19
